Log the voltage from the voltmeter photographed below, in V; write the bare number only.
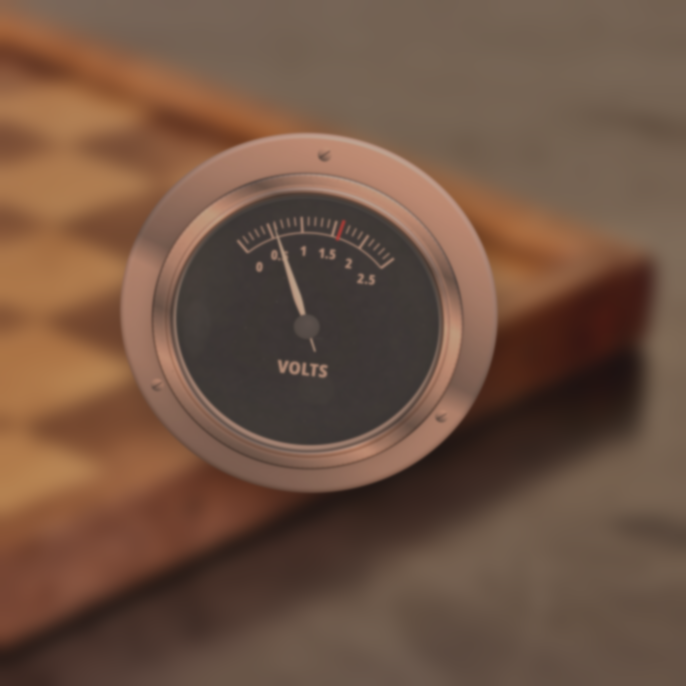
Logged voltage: 0.6
